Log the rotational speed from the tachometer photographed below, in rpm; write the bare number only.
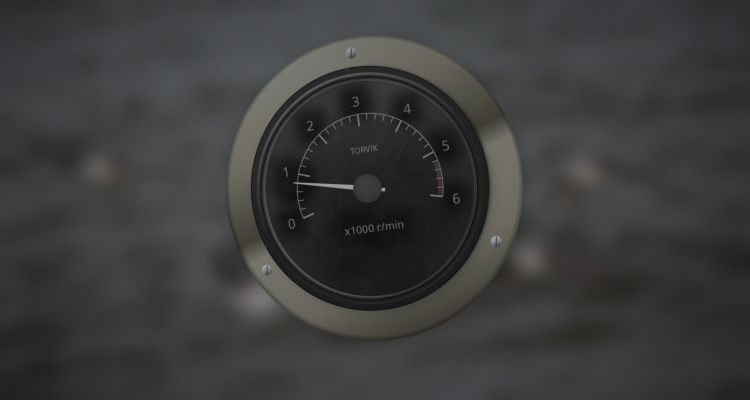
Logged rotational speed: 800
